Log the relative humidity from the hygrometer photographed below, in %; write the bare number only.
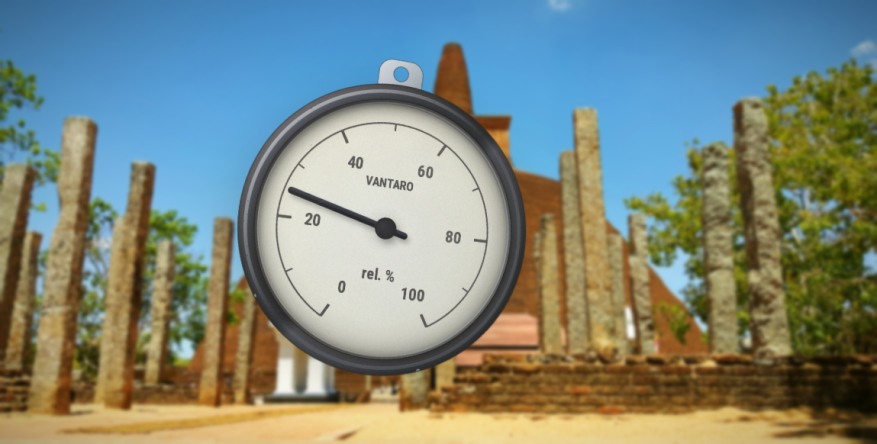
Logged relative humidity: 25
